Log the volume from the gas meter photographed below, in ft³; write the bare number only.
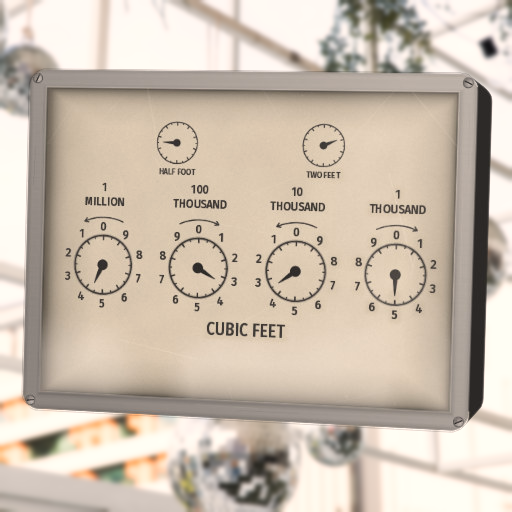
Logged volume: 433500
